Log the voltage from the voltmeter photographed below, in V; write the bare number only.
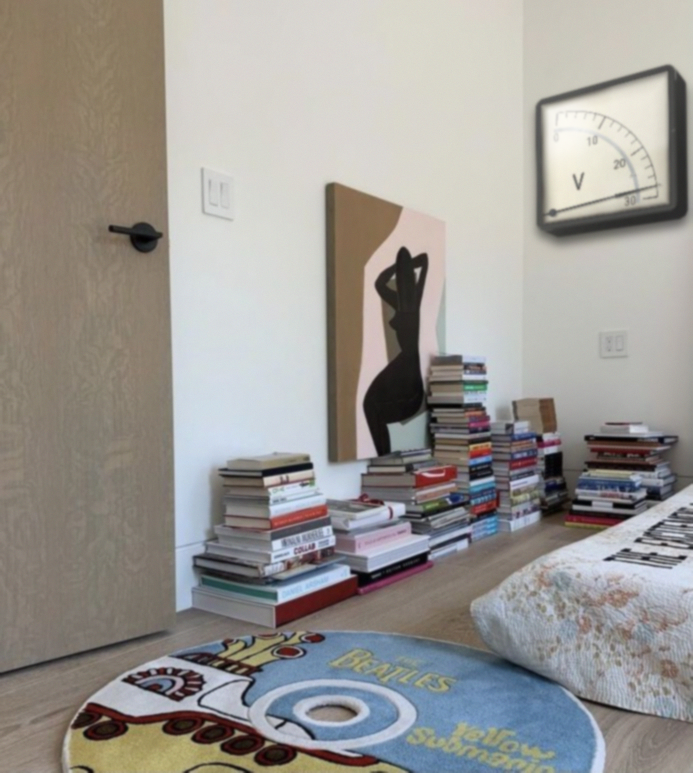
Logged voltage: 28
